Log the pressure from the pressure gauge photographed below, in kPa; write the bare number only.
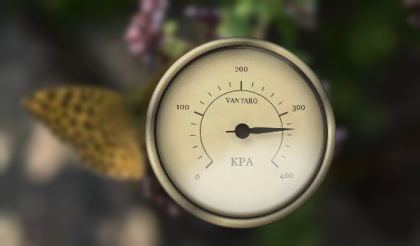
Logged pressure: 330
